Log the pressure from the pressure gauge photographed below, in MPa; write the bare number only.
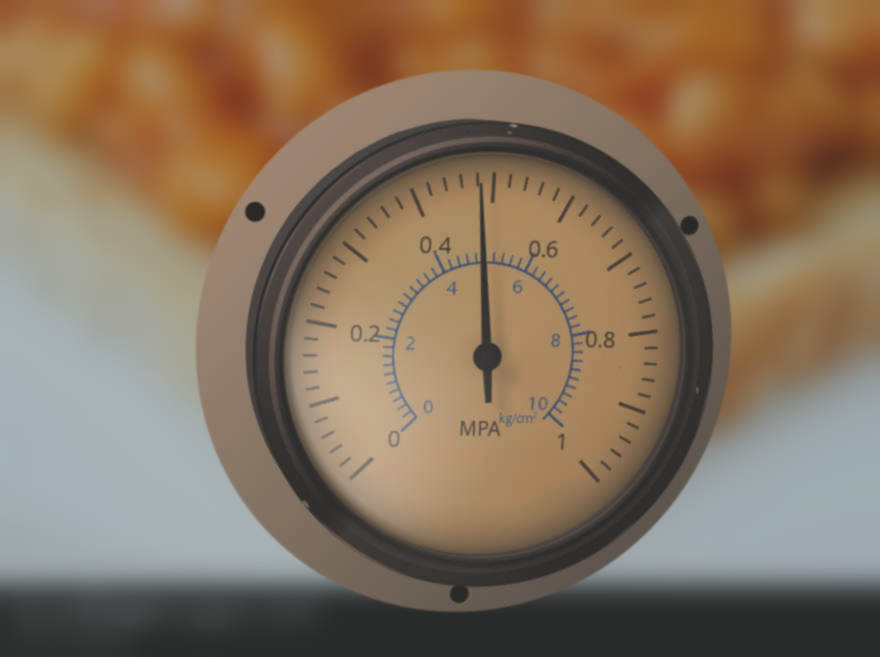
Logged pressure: 0.48
